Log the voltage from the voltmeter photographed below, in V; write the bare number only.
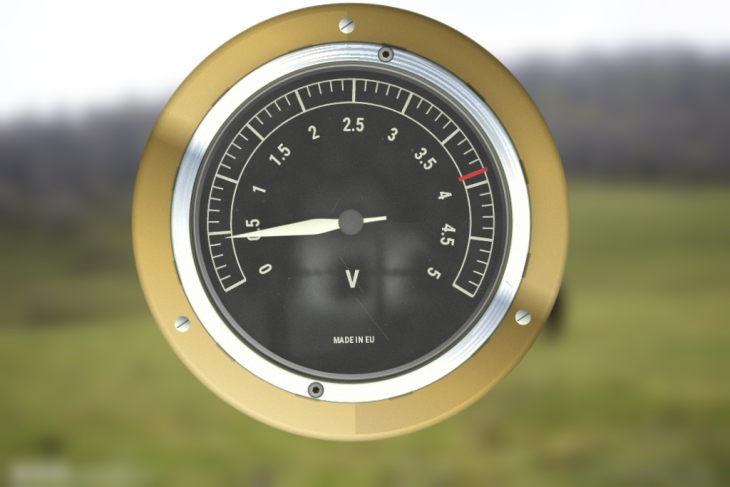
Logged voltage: 0.45
